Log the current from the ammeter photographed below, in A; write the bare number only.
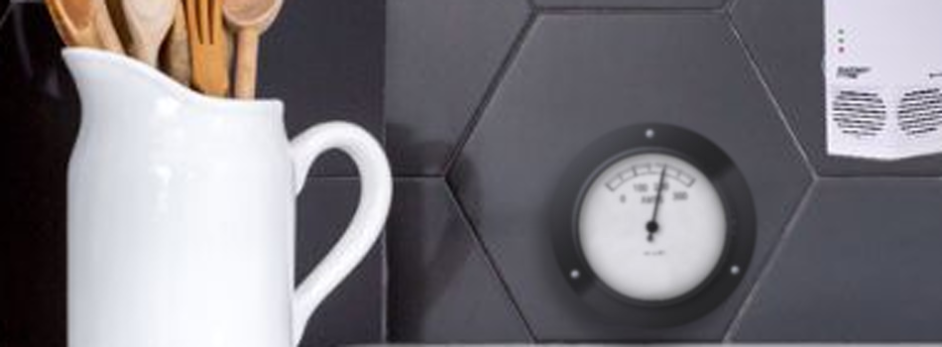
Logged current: 200
